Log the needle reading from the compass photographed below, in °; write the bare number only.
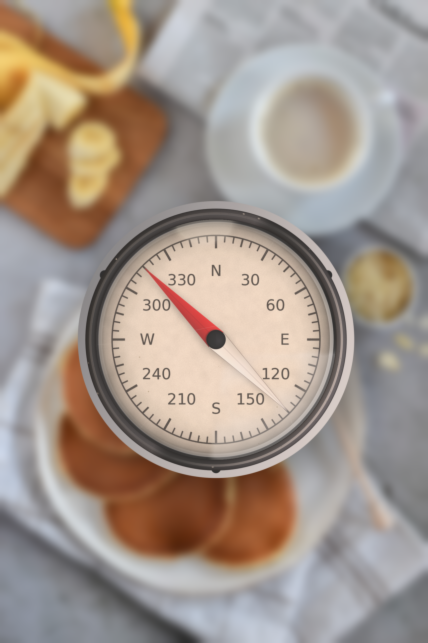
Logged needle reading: 315
